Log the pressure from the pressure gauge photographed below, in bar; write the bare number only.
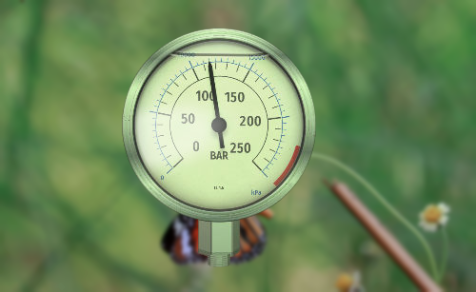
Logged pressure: 115
